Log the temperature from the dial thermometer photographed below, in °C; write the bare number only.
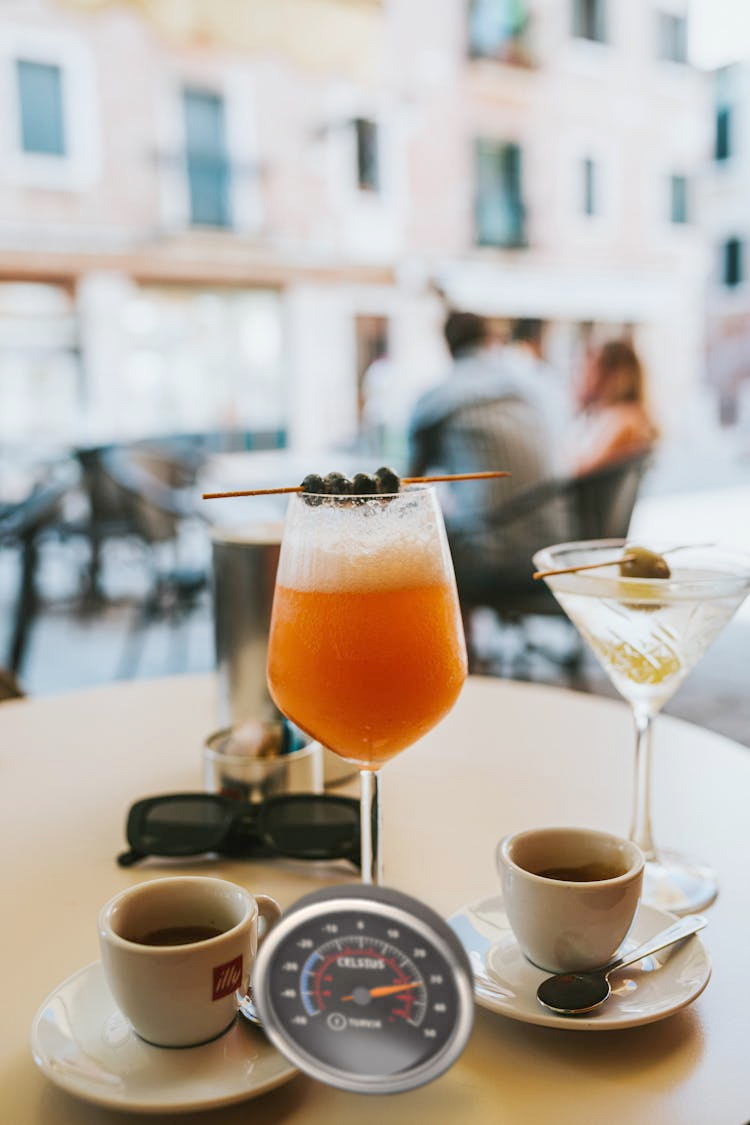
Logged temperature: 30
